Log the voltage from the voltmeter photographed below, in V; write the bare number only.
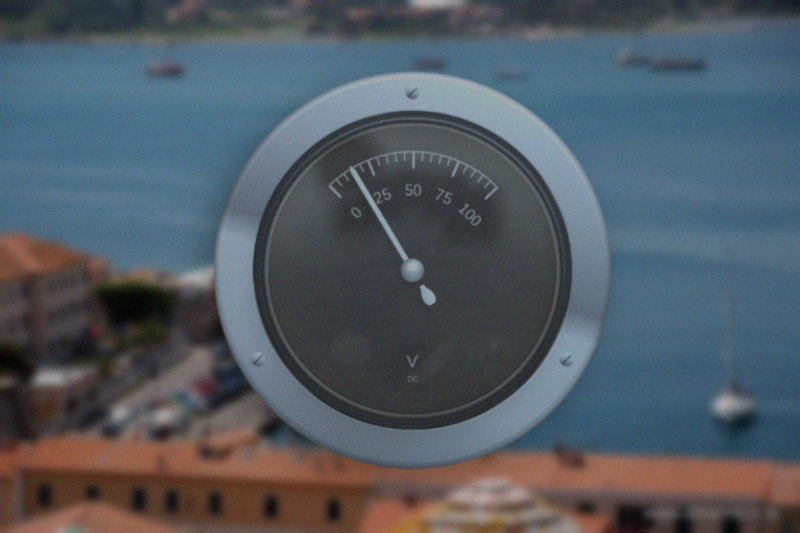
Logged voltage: 15
